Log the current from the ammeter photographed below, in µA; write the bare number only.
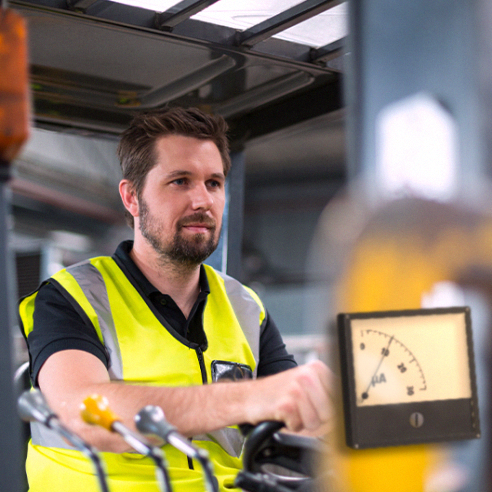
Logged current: 10
